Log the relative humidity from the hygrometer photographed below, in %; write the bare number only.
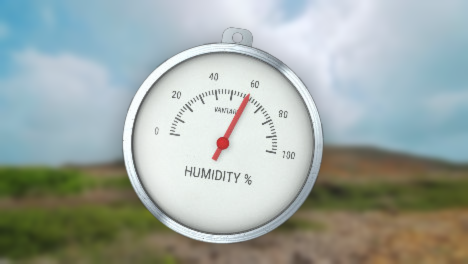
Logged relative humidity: 60
